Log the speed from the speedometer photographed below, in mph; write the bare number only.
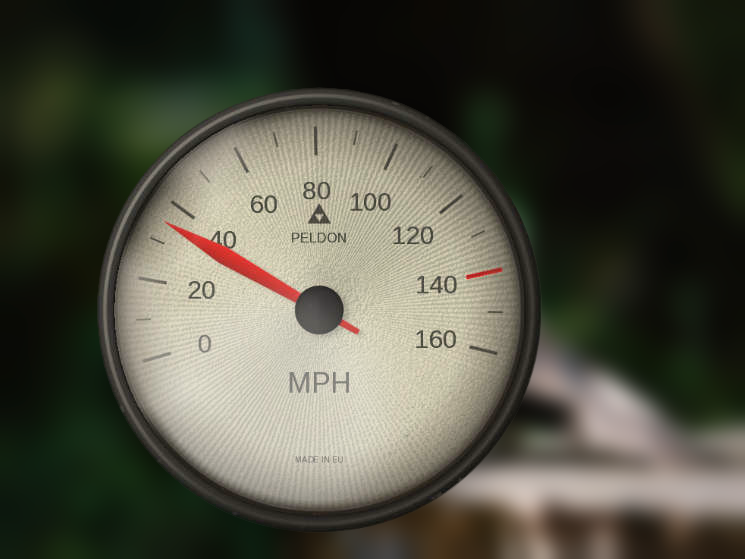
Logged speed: 35
